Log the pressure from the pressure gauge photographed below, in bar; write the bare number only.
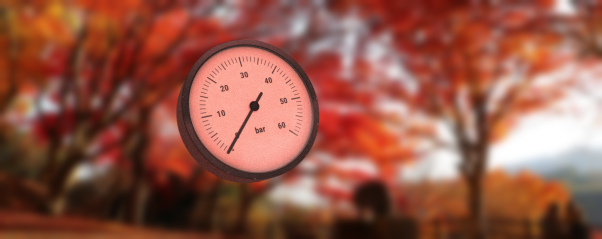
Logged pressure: 0
